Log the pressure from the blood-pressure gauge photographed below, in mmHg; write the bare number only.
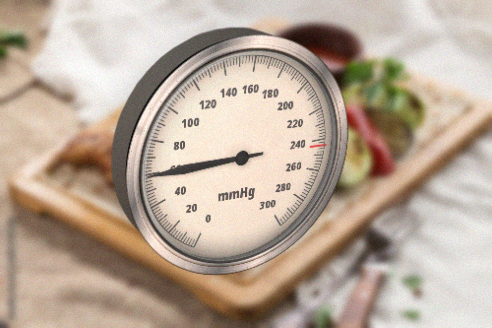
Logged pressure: 60
